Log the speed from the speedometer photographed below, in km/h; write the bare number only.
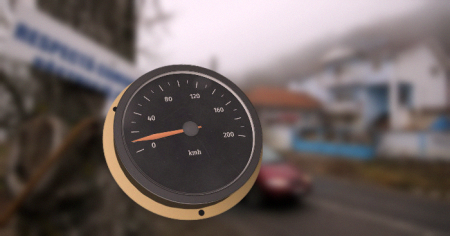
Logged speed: 10
